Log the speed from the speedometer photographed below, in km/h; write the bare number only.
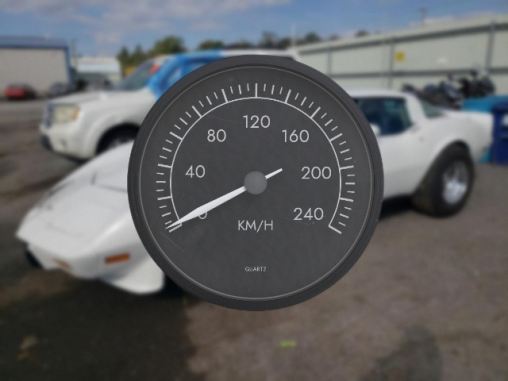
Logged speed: 2.5
